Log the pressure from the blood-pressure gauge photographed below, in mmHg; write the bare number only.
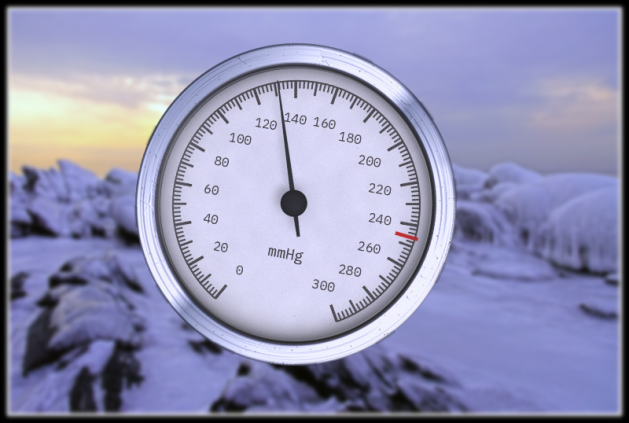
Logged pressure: 132
